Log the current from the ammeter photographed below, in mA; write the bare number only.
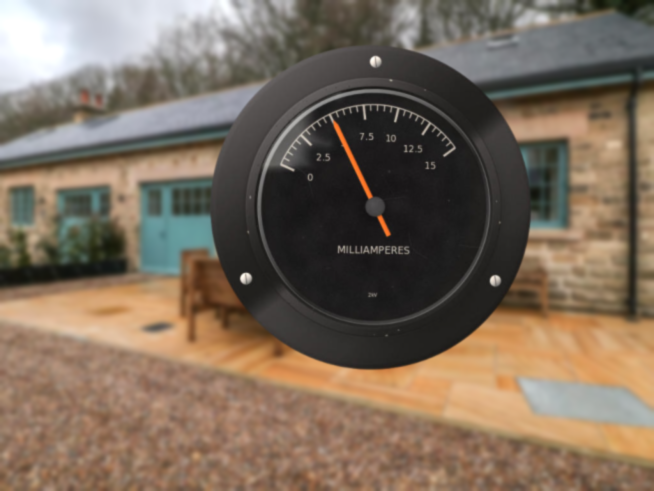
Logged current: 5
